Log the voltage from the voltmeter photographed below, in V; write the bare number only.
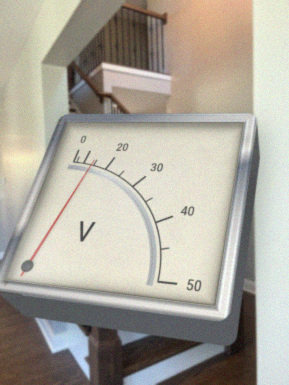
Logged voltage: 15
